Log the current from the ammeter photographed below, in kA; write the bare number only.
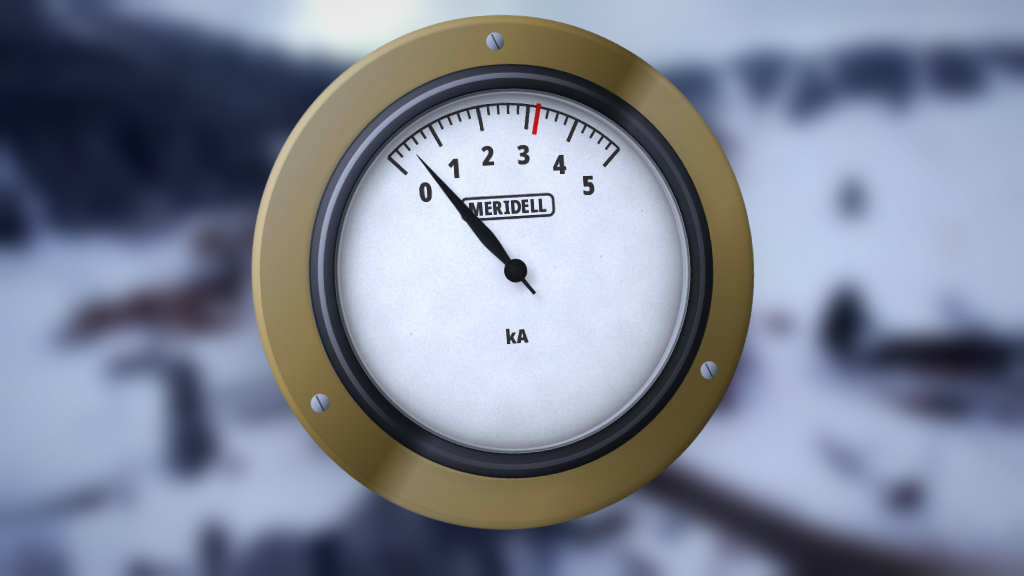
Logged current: 0.4
